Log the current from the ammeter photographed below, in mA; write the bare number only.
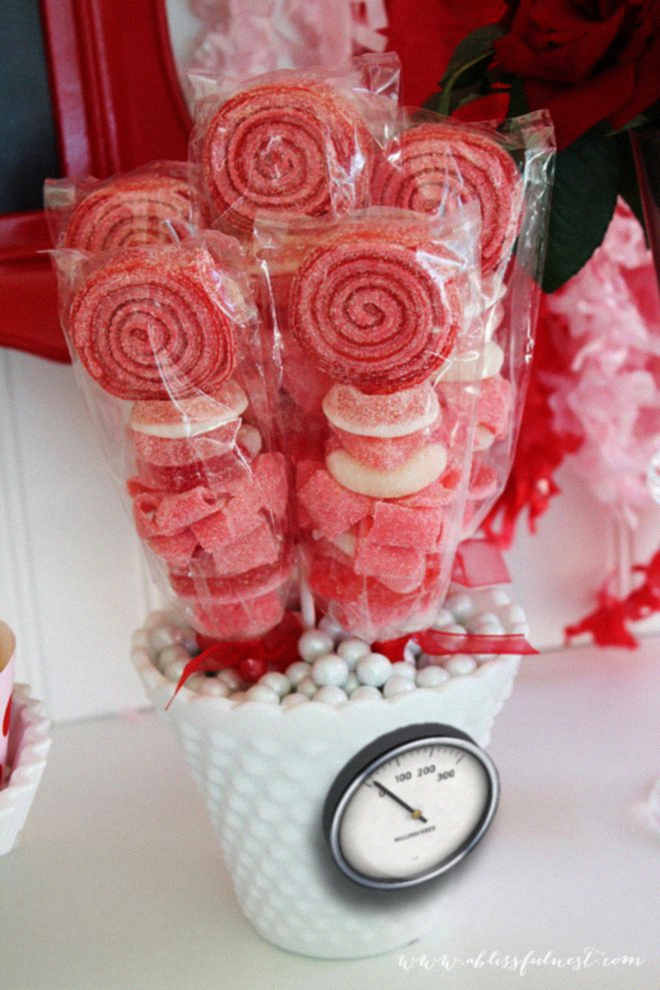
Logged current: 20
